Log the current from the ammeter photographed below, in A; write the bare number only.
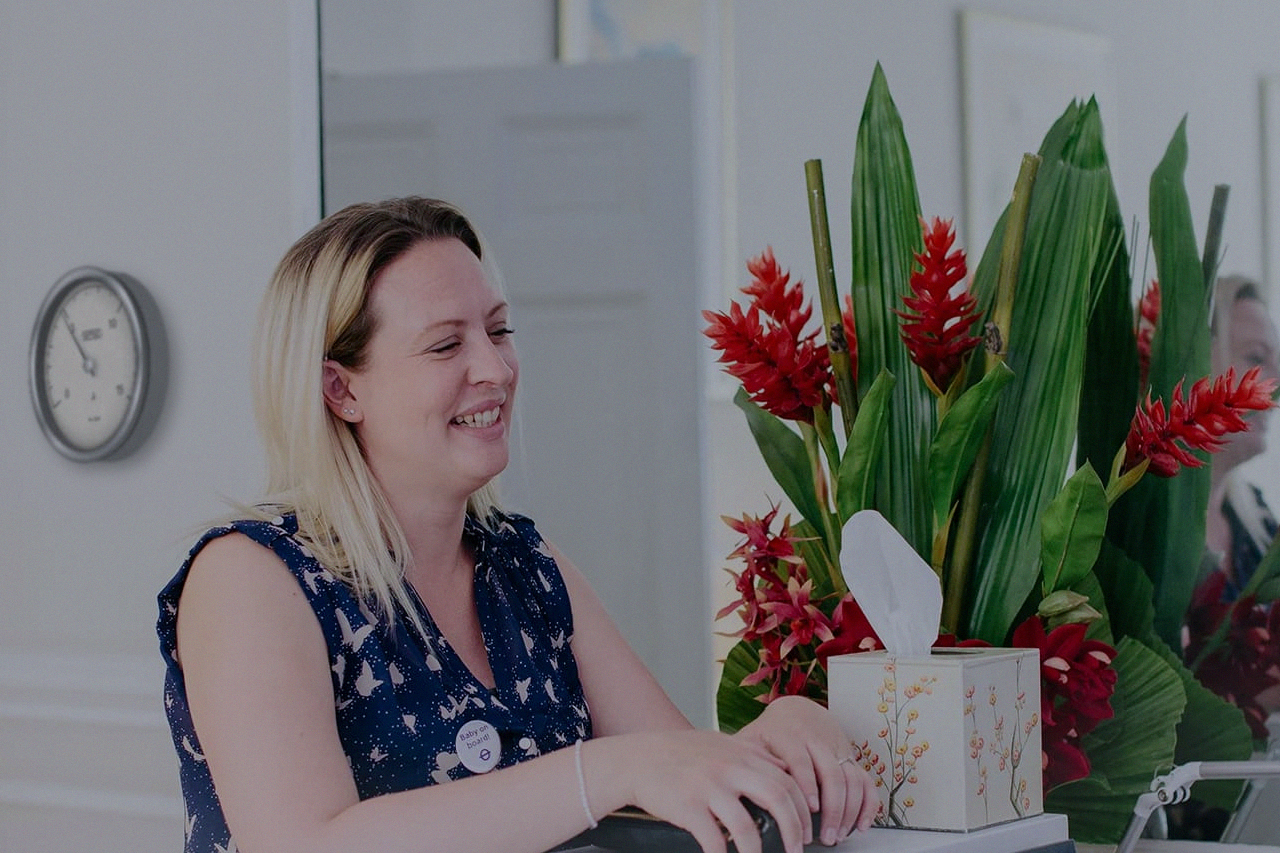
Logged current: 5
